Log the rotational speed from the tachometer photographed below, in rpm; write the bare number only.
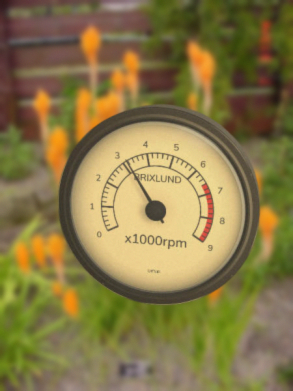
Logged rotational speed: 3200
